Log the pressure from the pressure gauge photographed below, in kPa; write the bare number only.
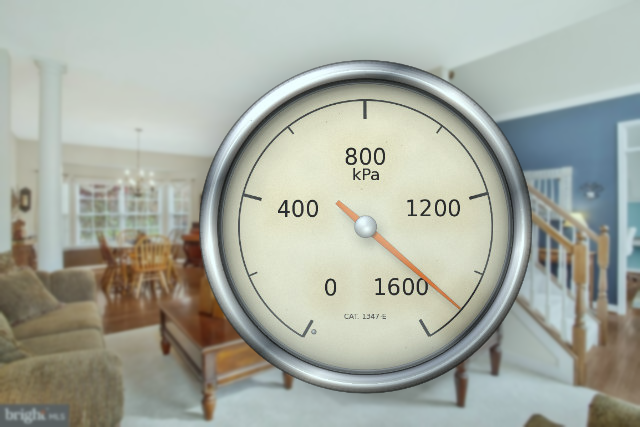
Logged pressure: 1500
